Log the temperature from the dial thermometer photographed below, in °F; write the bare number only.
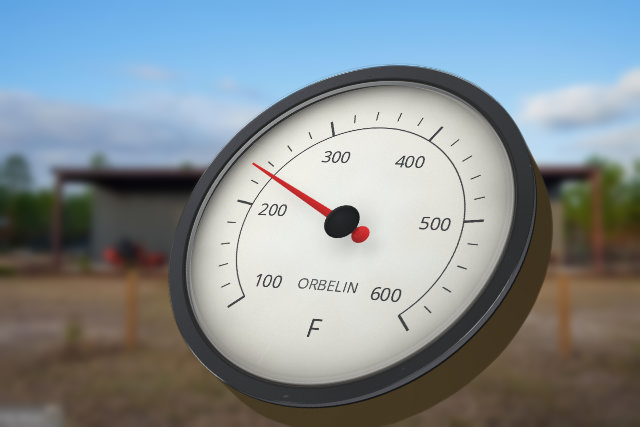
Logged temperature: 230
